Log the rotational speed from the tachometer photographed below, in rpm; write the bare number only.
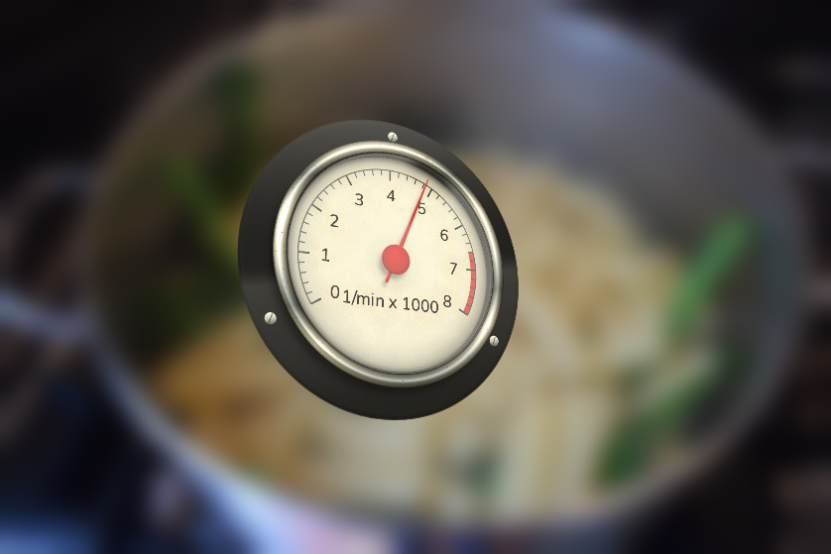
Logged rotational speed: 4800
